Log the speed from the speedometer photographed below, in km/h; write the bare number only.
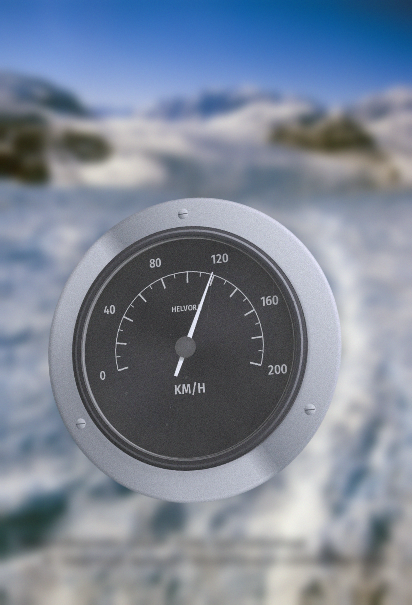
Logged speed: 120
